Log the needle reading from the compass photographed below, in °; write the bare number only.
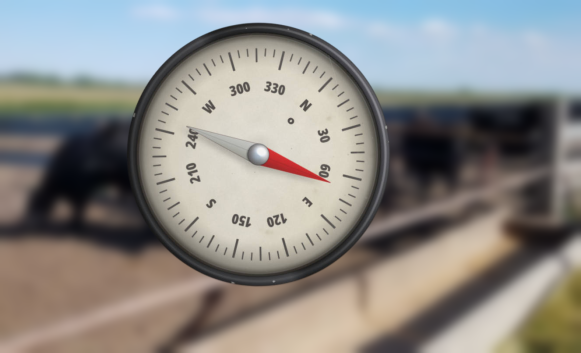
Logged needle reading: 67.5
